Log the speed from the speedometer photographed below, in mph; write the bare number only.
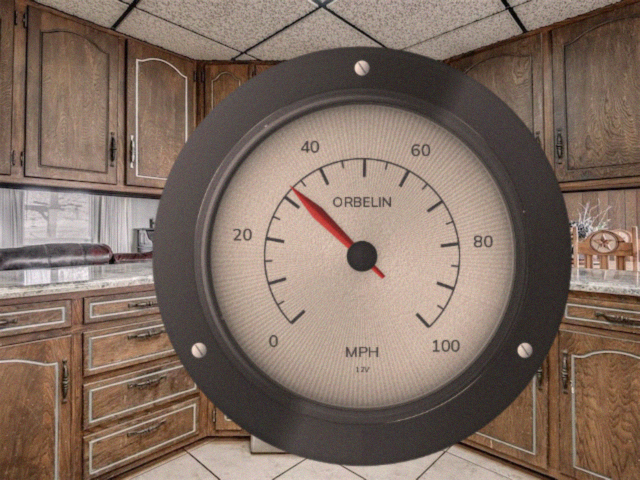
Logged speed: 32.5
